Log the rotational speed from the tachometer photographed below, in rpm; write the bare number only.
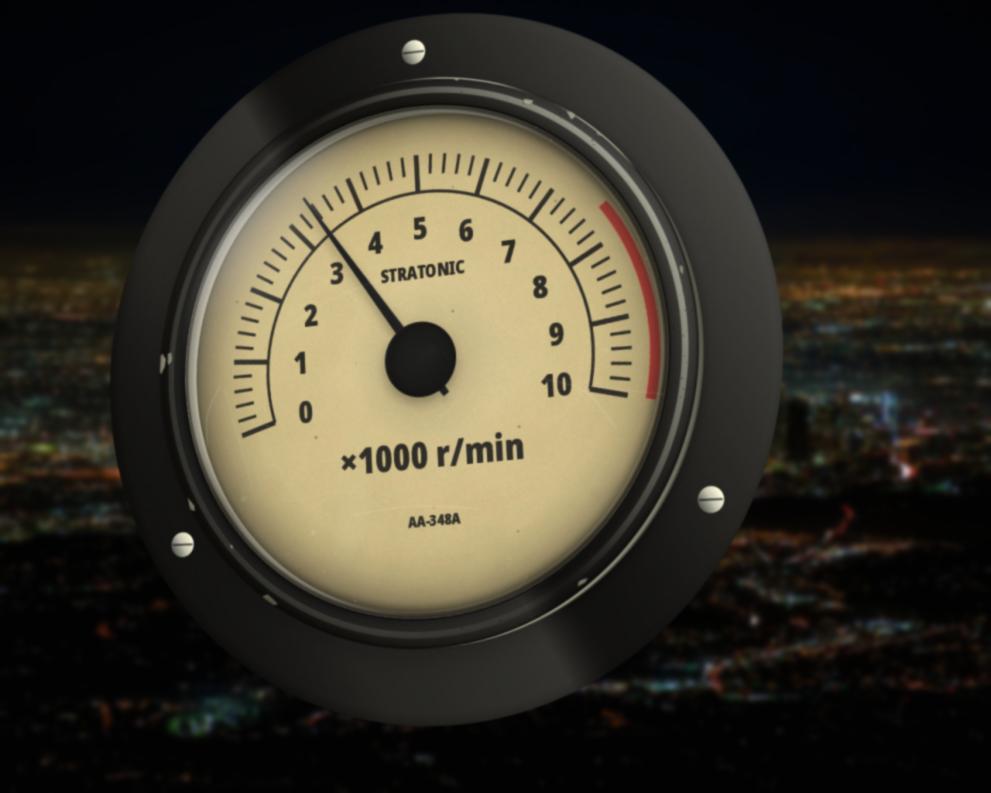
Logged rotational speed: 3400
